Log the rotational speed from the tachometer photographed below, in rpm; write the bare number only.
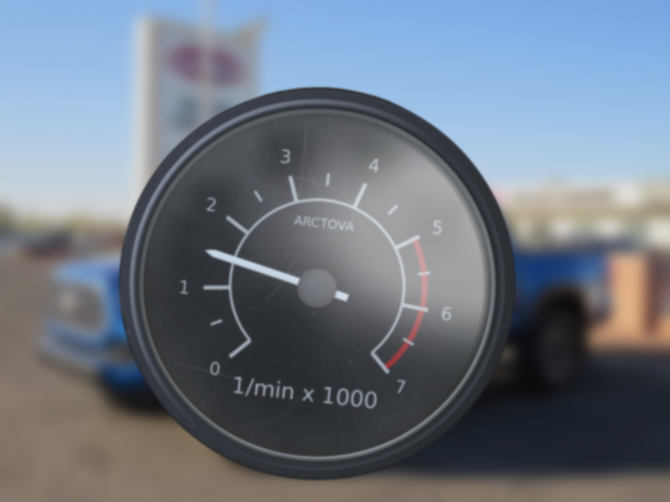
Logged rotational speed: 1500
